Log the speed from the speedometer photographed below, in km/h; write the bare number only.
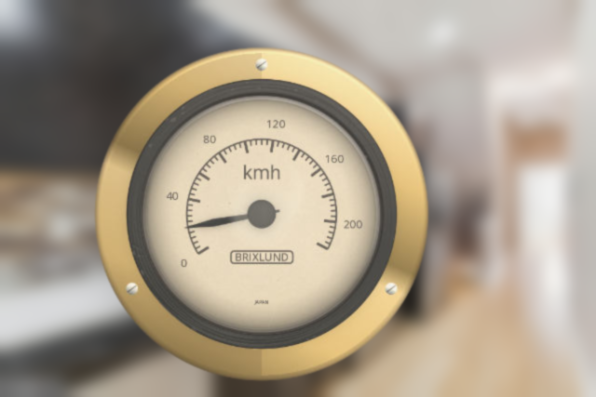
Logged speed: 20
